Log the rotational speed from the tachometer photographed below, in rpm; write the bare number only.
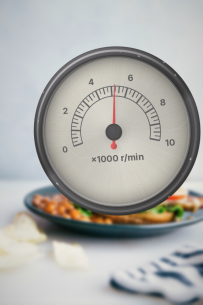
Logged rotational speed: 5250
